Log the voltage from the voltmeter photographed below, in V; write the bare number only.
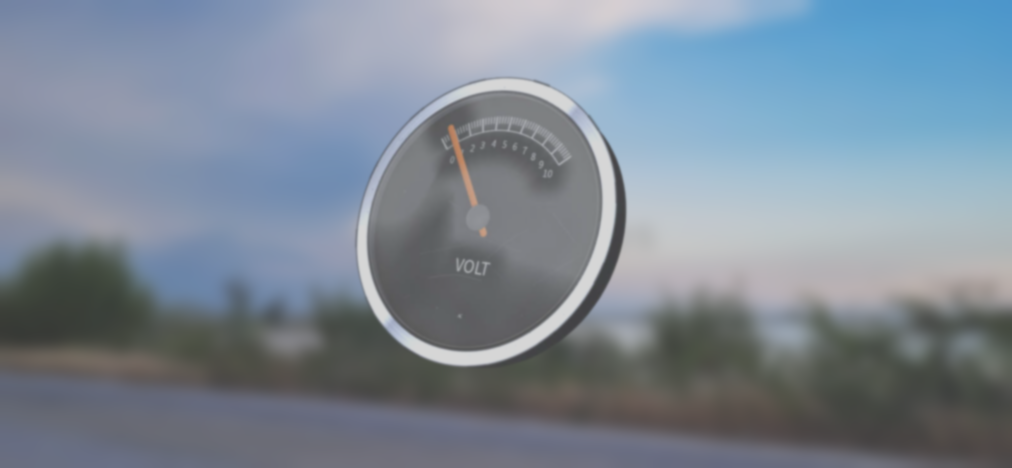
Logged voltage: 1
